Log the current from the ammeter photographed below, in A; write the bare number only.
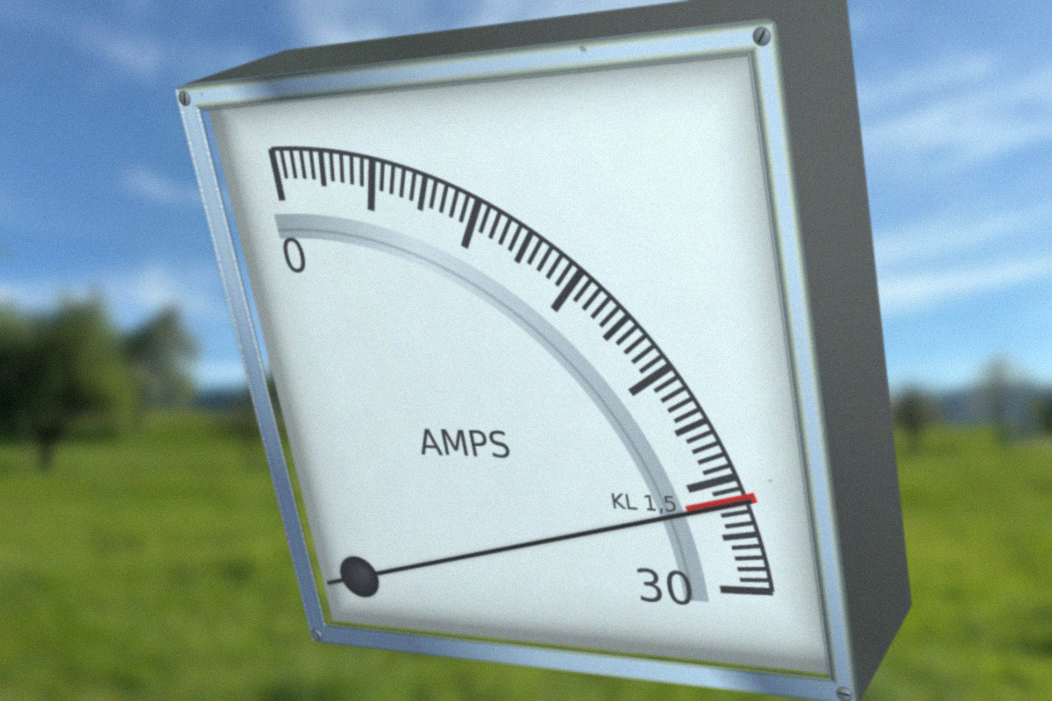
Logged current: 26
